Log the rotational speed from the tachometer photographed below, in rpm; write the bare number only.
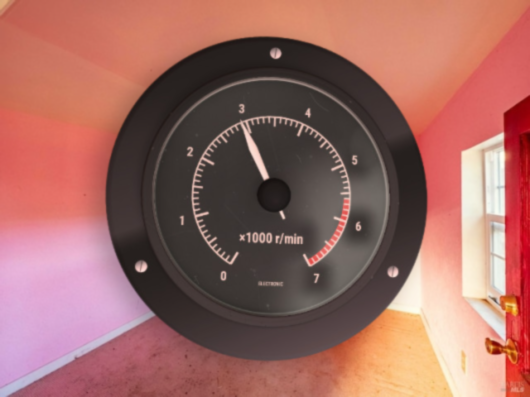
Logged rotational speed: 2900
